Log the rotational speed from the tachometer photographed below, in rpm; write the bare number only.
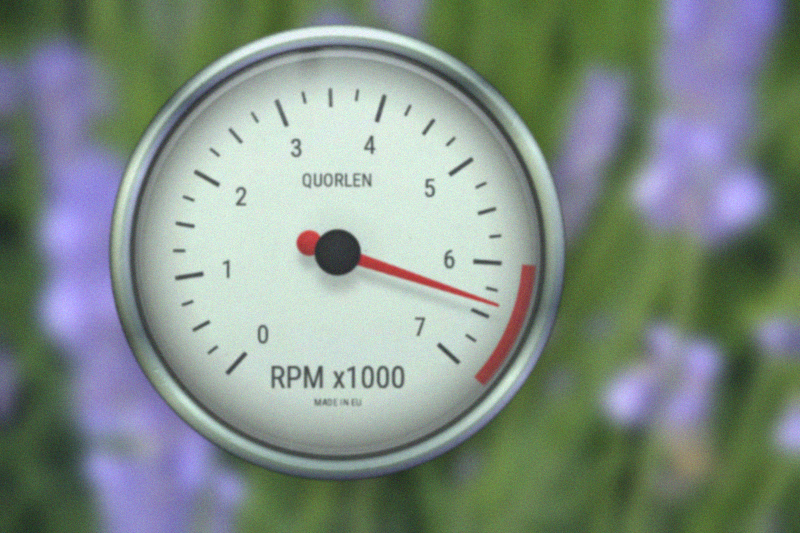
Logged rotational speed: 6375
